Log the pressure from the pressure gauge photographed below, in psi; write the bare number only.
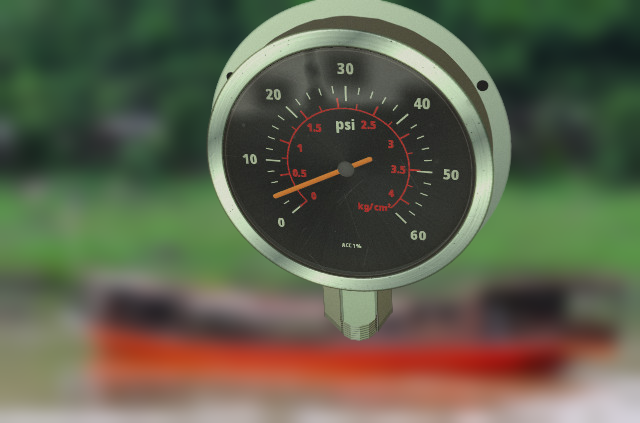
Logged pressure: 4
